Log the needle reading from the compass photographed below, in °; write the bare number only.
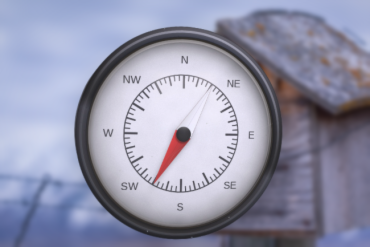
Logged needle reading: 210
